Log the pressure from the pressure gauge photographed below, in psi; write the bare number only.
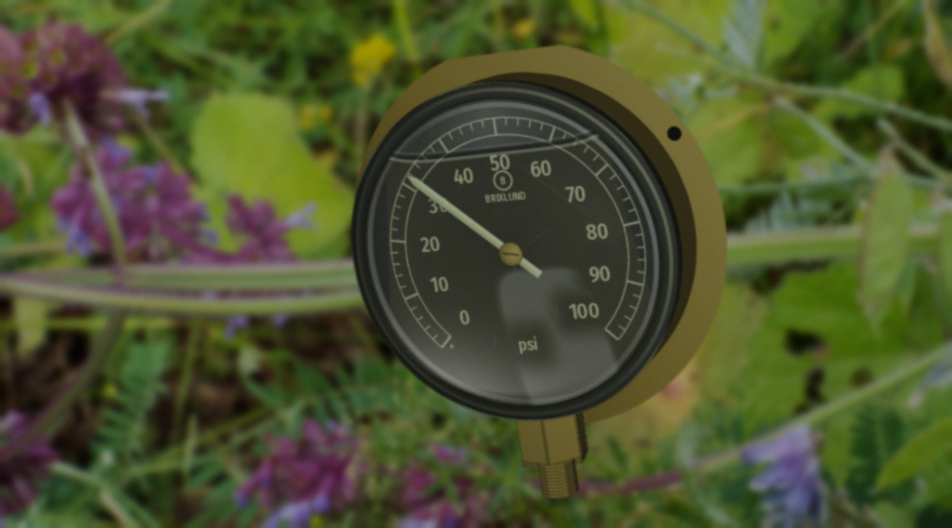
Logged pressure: 32
